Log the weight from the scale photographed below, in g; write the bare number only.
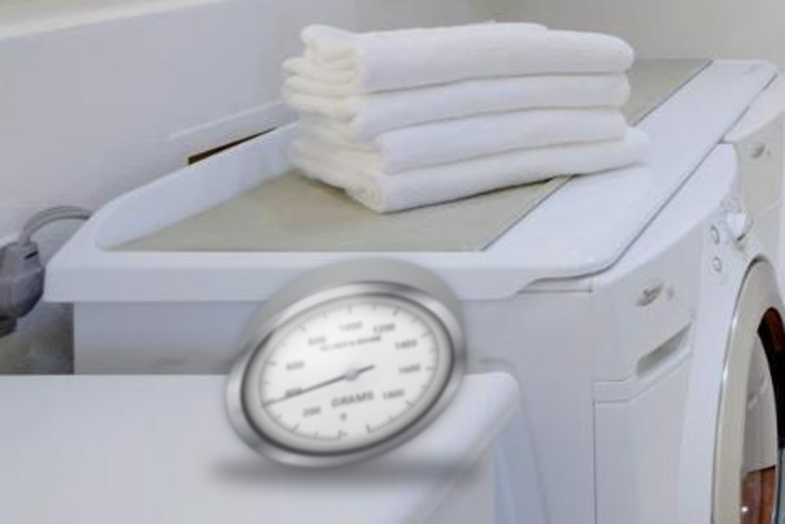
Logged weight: 400
